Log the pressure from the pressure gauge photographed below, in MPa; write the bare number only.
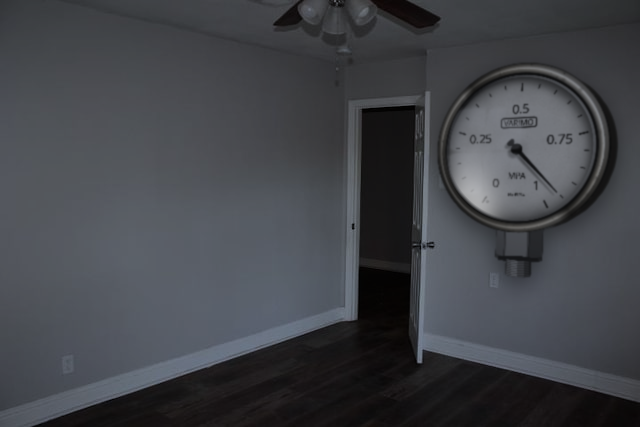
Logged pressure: 0.95
